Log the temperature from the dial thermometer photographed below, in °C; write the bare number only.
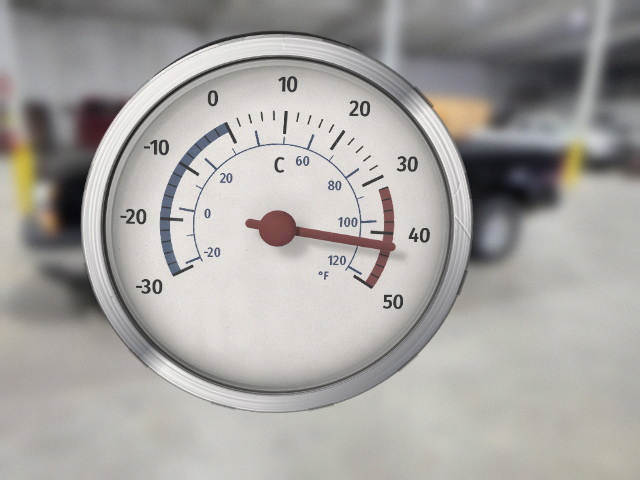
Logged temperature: 42
